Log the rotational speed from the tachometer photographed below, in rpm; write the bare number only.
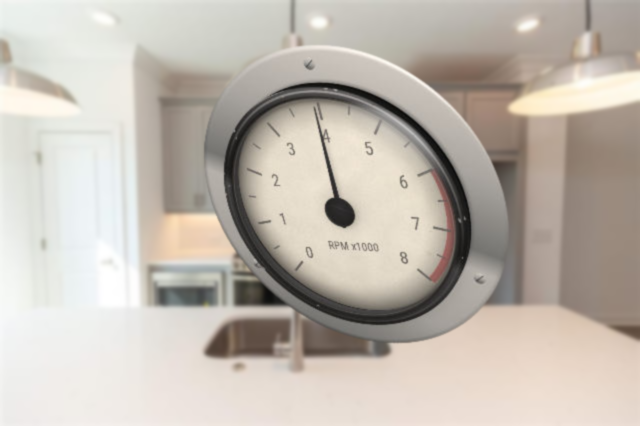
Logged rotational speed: 4000
